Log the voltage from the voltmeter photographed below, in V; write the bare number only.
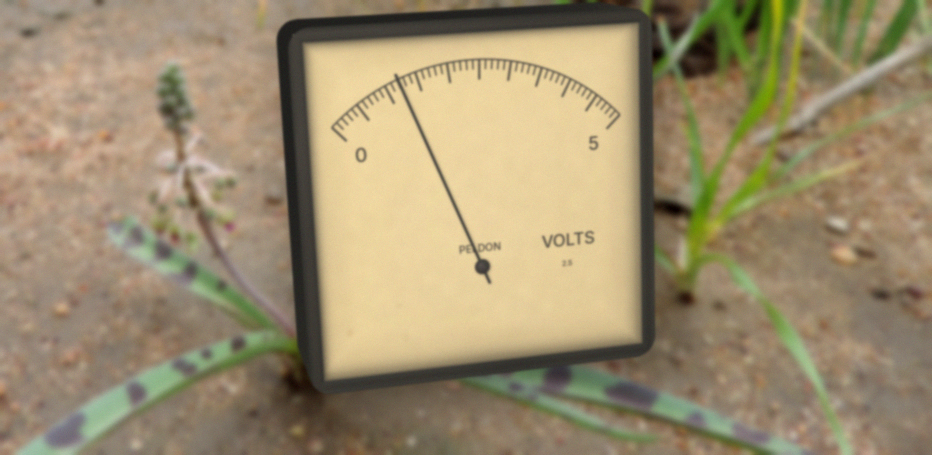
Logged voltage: 1.2
